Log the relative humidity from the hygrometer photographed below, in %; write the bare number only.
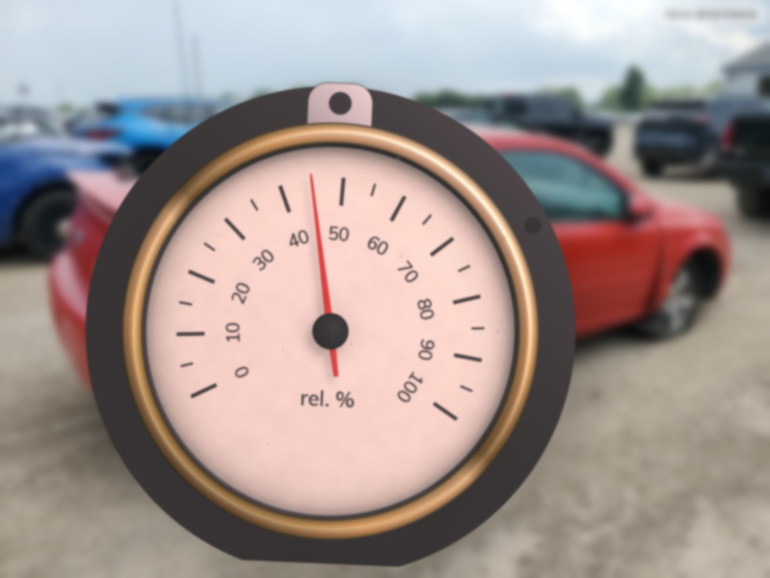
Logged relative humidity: 45
